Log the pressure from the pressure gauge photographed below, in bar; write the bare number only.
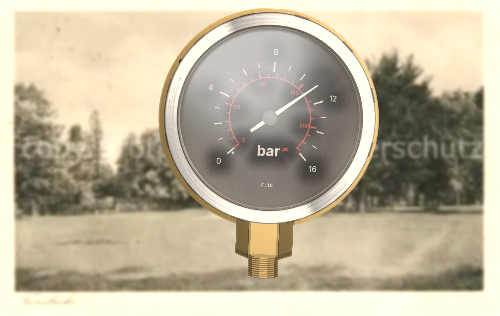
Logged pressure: 11
